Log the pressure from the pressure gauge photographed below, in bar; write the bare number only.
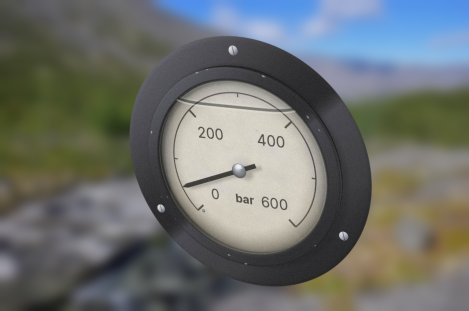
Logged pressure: 50
